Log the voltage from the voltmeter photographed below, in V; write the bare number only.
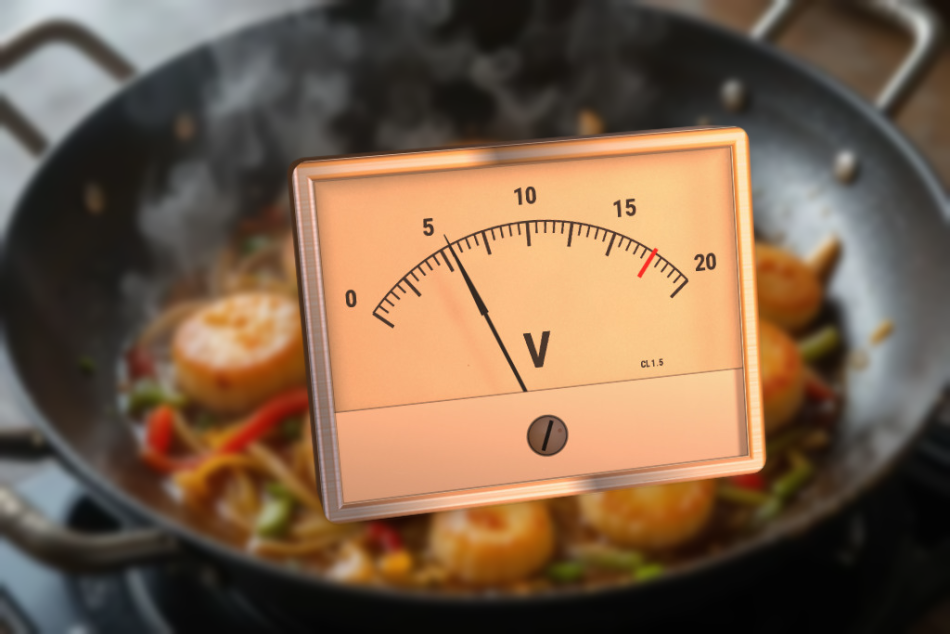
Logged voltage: 5.5
